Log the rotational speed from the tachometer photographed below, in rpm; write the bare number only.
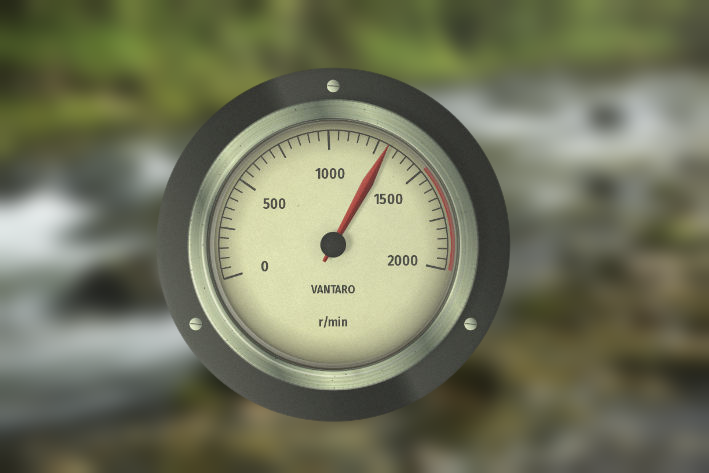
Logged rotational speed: 1300
